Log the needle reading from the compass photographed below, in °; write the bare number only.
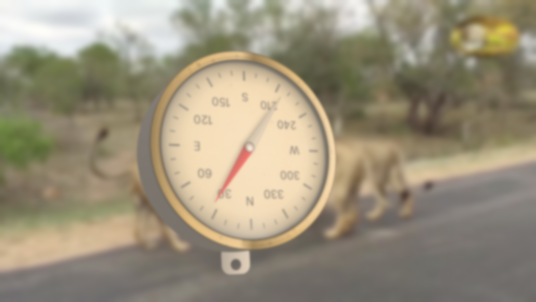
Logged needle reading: 35
